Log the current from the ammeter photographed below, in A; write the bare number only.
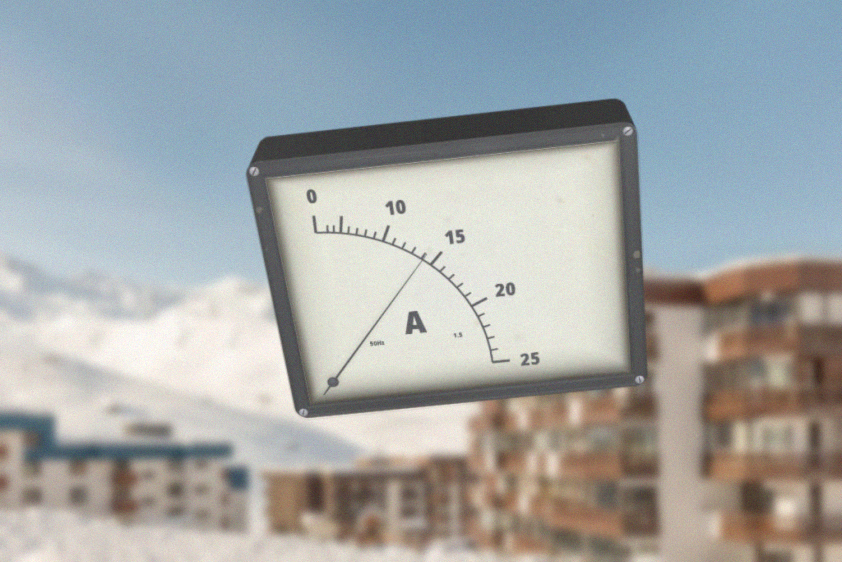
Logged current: 14
